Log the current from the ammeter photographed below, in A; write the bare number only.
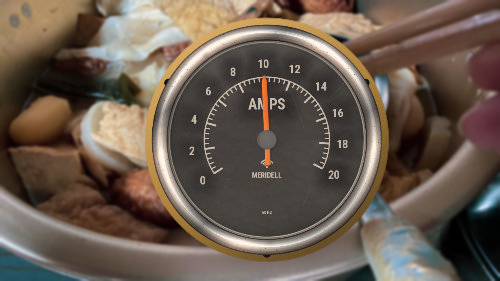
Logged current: 10
